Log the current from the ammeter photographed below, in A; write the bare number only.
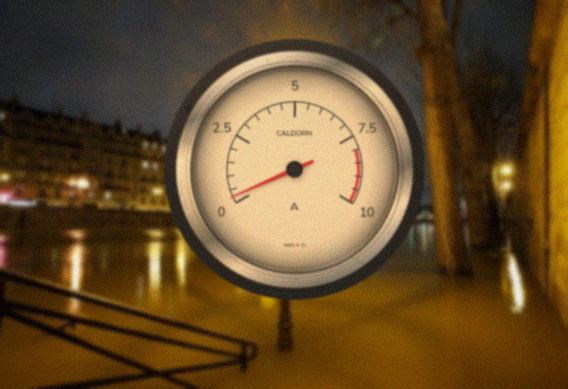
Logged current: 0.25
